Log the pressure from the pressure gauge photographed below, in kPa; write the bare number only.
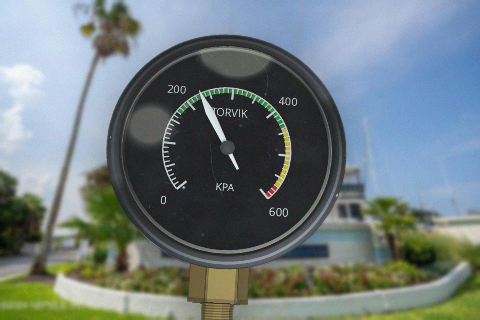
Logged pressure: 230
